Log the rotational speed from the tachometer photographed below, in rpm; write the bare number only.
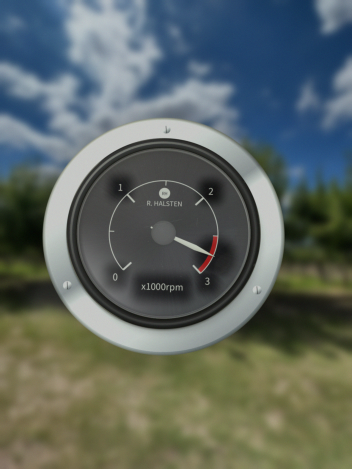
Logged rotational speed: 2750
